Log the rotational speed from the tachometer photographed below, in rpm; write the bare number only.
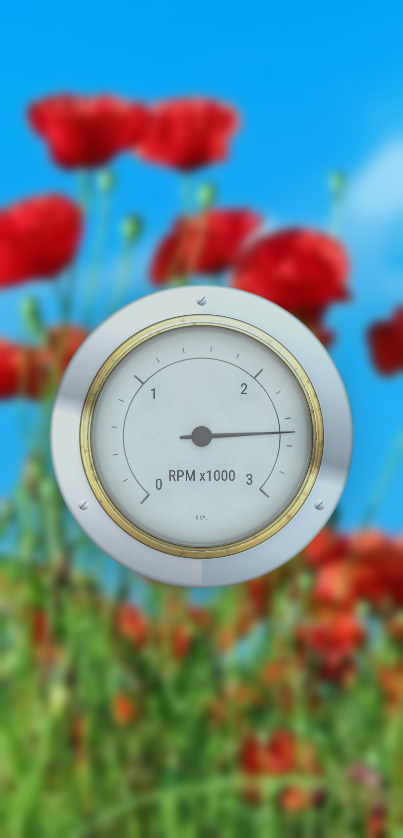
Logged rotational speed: 2500
